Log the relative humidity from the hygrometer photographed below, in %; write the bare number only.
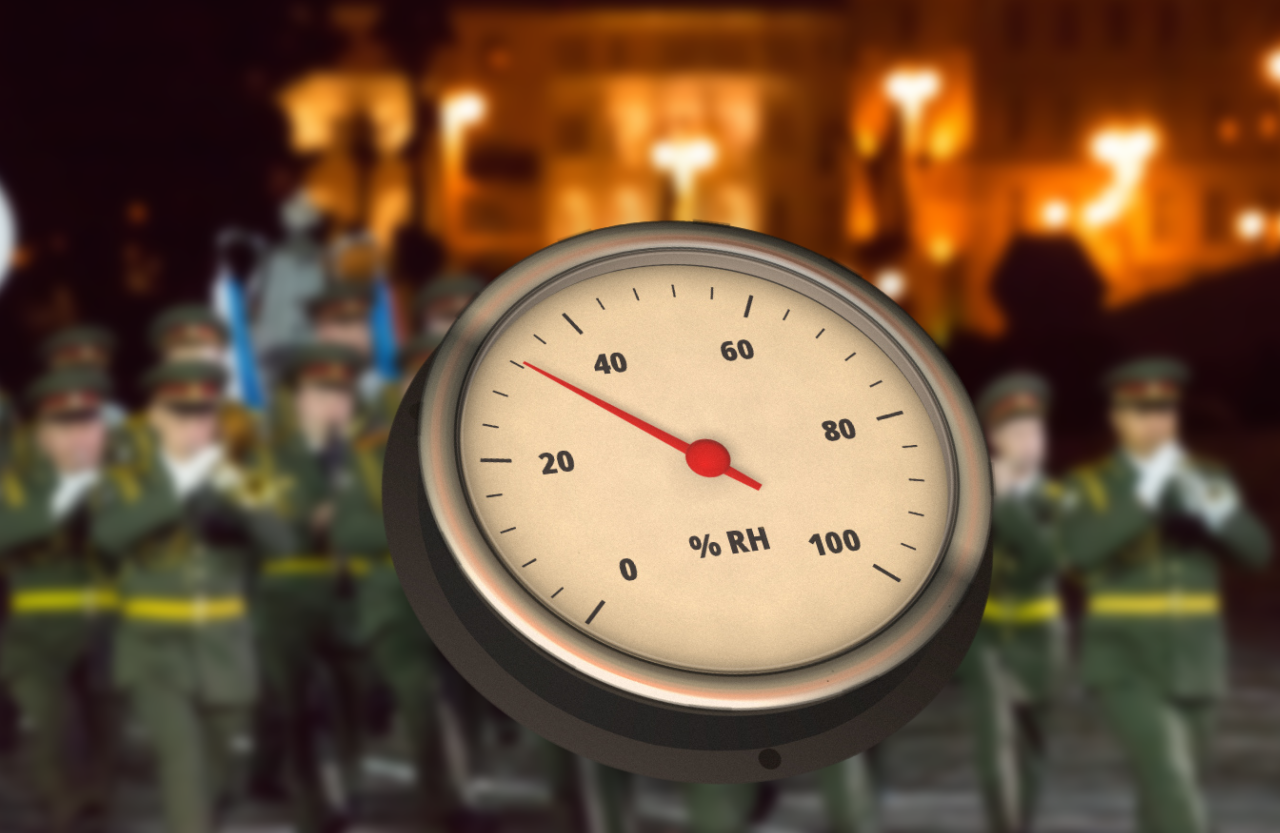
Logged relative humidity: 32
